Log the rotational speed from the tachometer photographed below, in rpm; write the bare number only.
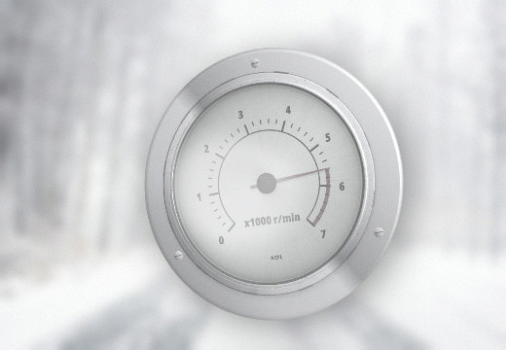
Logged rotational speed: 5600
